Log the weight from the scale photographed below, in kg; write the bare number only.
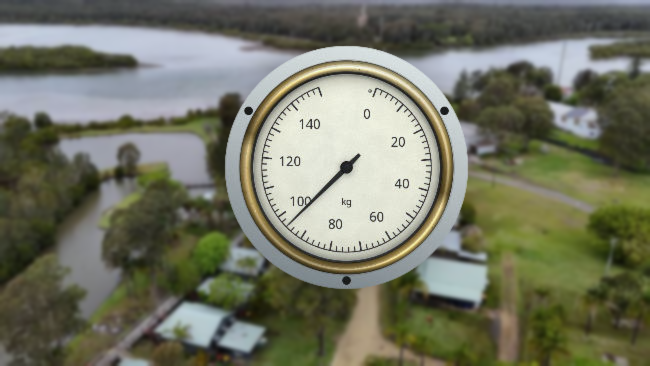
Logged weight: 96
